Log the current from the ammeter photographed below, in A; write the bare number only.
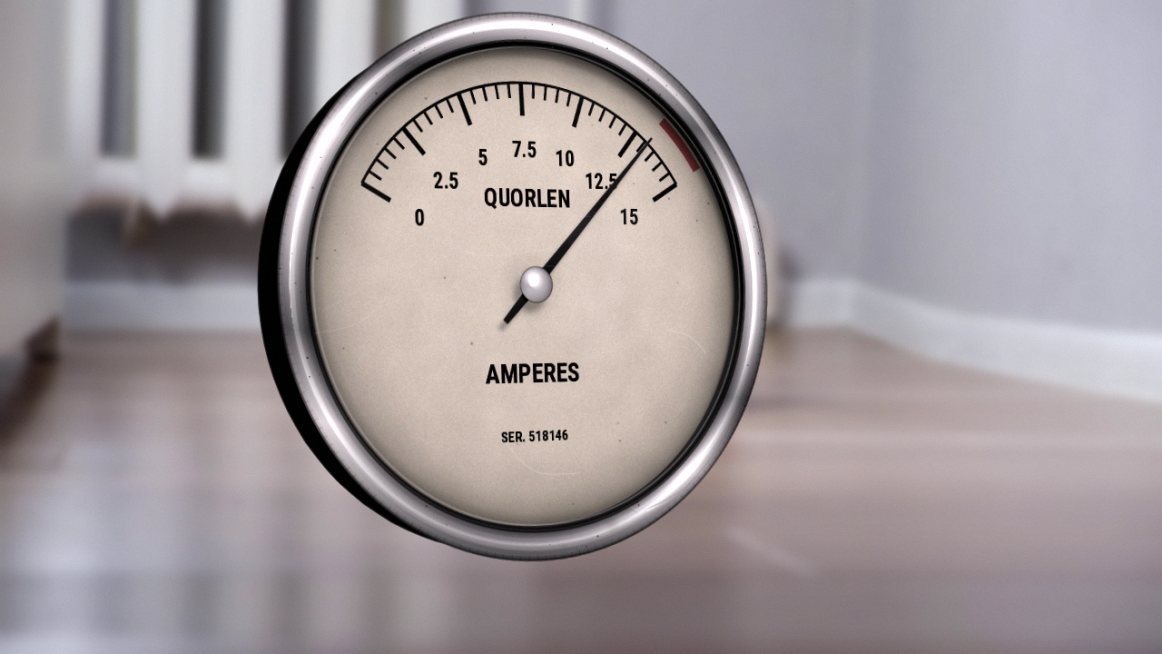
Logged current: 13
